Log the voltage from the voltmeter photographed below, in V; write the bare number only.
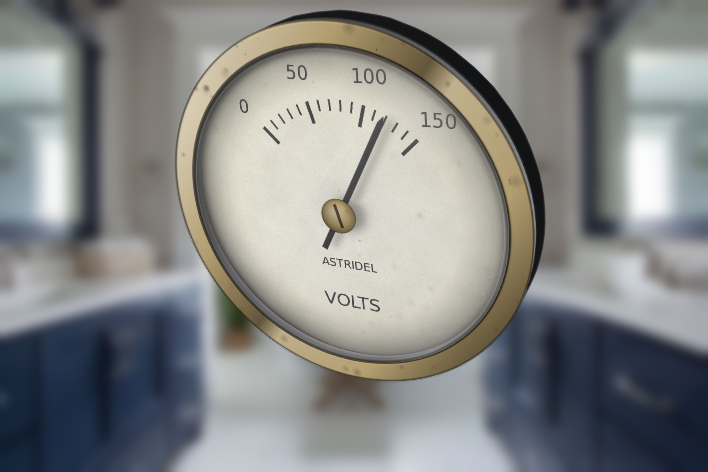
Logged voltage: 120
